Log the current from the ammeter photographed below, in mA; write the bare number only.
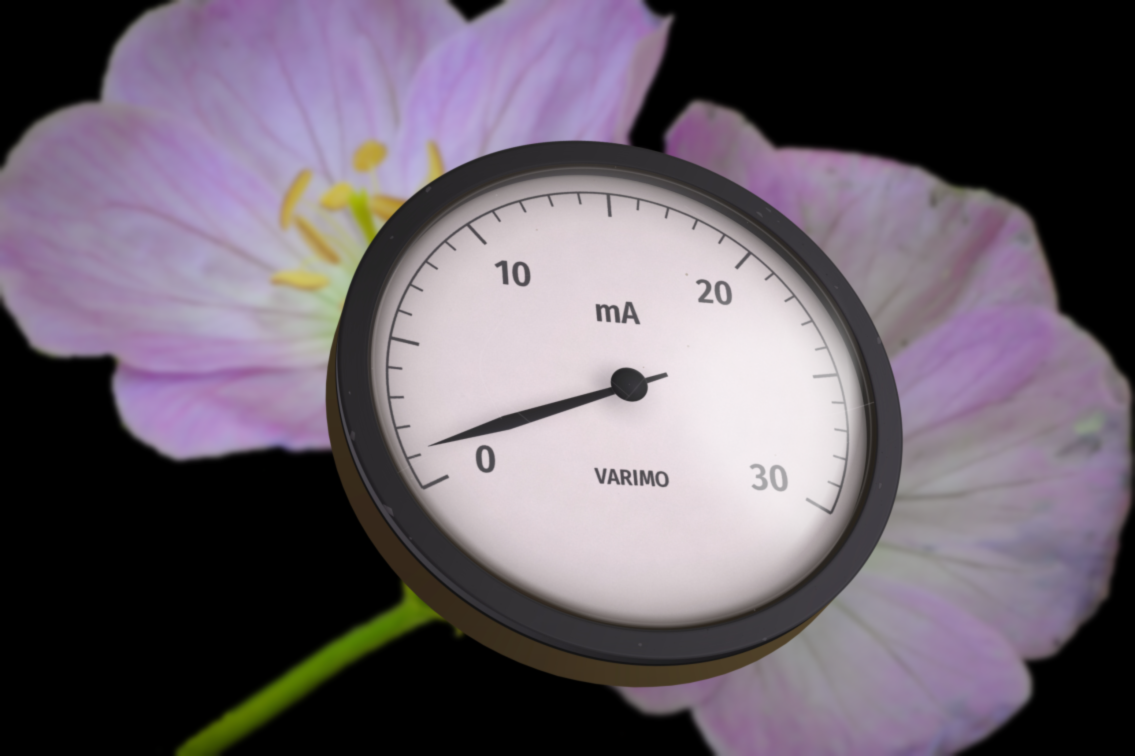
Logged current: 1
